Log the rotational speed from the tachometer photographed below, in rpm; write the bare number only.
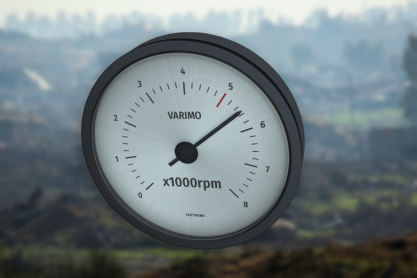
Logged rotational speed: 5500
